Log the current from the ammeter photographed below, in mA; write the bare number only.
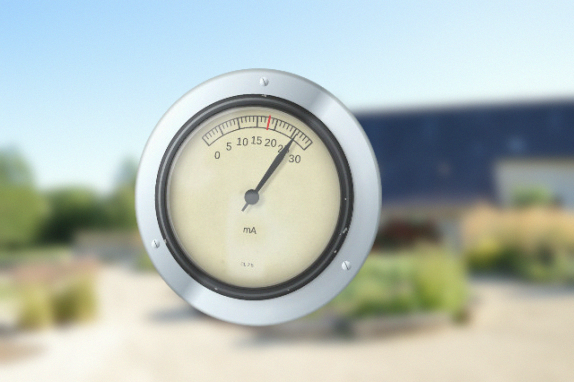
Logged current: 26
